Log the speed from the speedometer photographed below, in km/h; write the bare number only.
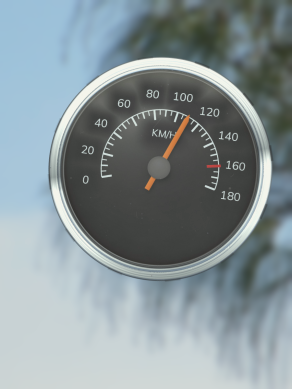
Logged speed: 110
